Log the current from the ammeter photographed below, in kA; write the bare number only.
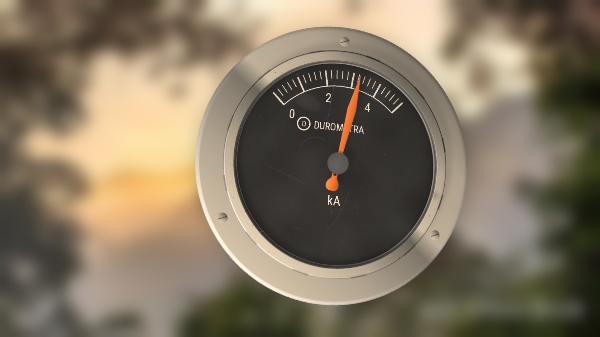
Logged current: 3.2
